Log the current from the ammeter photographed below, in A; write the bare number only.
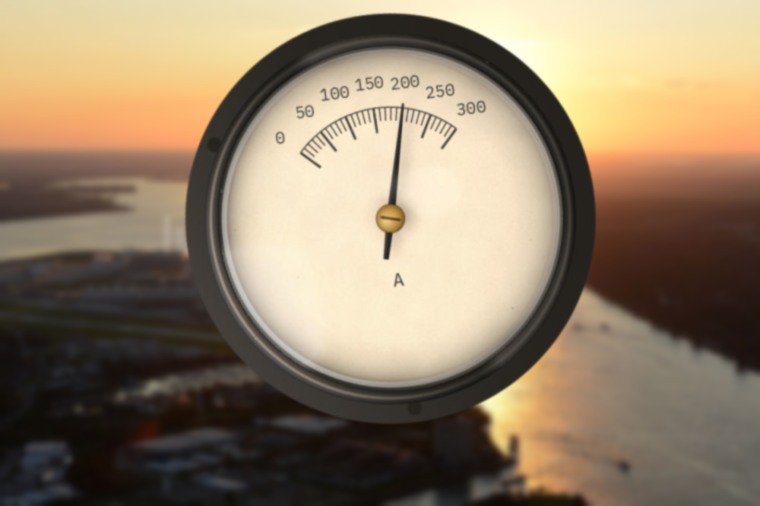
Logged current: 200
